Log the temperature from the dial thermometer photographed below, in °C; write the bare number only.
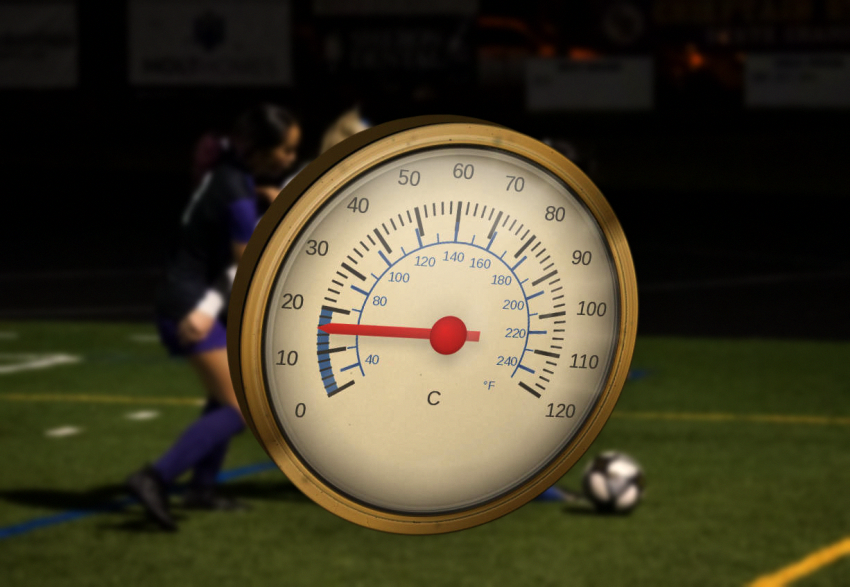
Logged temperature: 16
